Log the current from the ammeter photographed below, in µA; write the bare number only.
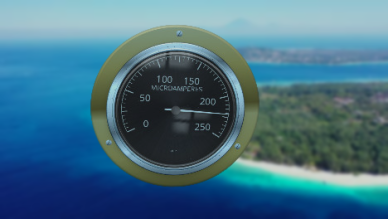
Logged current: 220
